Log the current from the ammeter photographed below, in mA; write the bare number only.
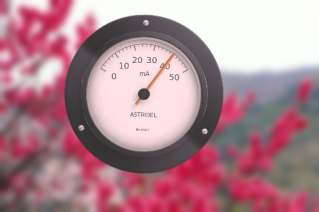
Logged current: 40
